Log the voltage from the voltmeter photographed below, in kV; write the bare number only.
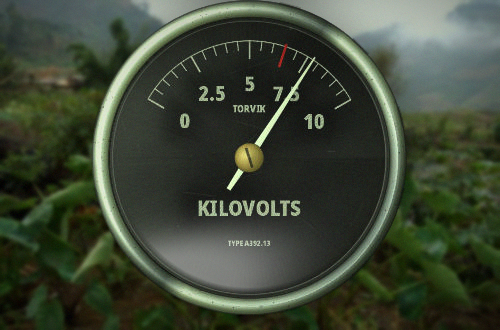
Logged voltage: 7.75
